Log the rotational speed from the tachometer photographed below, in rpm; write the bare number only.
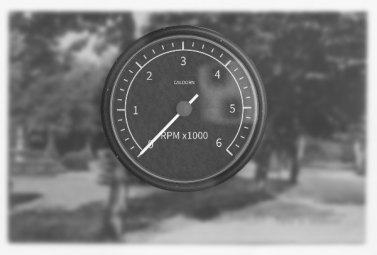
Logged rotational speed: 0
